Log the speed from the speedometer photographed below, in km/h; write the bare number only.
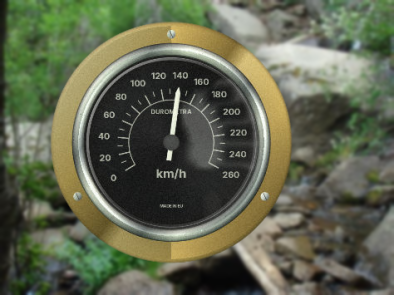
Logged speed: 140
